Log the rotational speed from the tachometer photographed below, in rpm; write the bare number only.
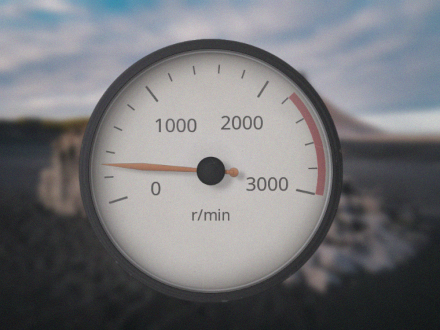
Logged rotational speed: 300
